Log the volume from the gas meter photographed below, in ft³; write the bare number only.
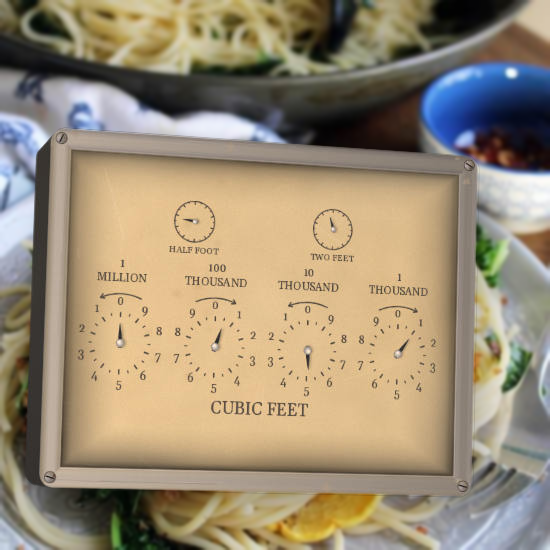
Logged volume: 5100
